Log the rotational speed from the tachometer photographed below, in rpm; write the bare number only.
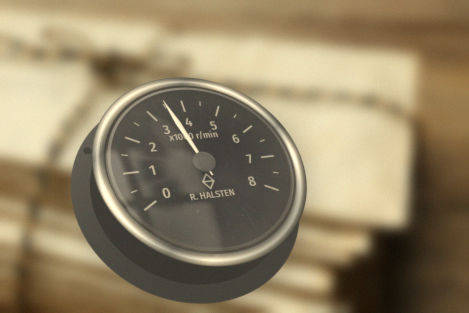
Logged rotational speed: 3500
